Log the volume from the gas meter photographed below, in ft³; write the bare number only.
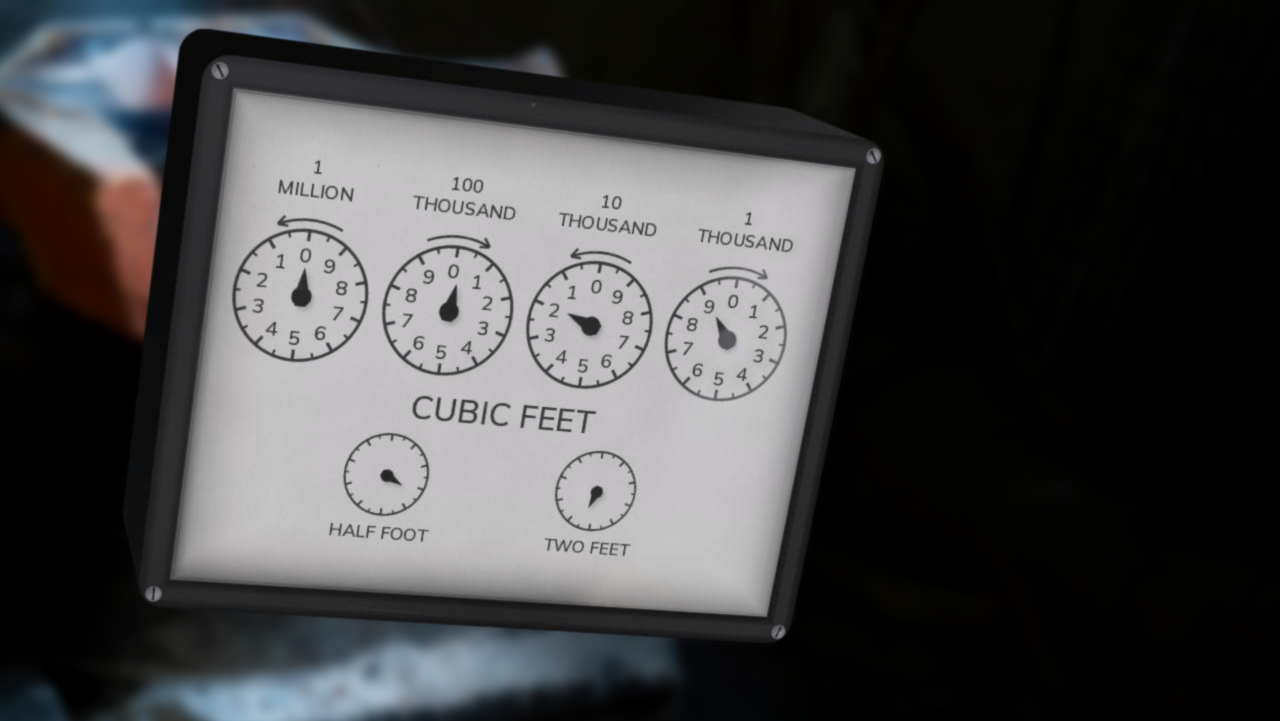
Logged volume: 1900
